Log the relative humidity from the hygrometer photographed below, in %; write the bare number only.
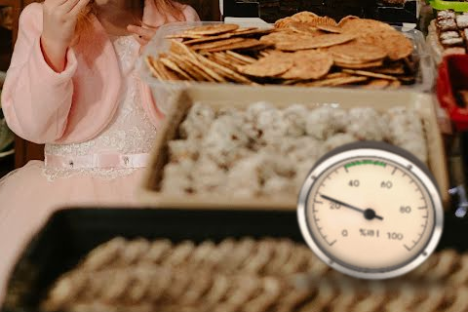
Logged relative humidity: 24
